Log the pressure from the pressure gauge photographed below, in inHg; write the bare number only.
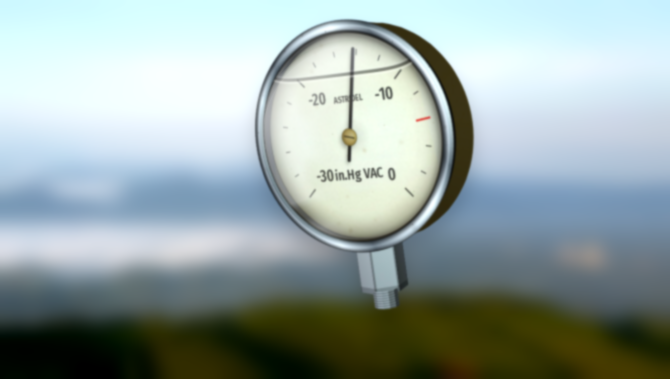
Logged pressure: -14
